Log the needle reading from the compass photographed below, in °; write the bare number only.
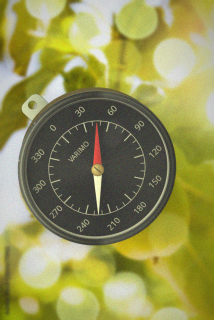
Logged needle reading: 45
